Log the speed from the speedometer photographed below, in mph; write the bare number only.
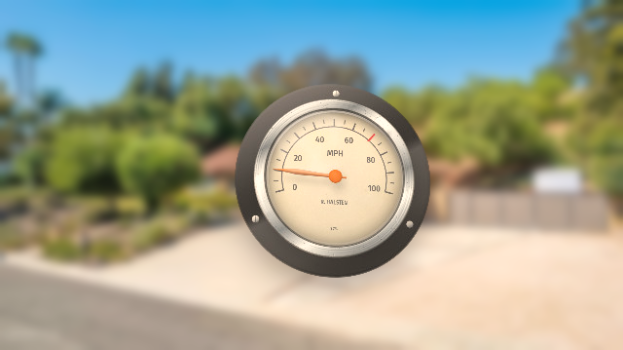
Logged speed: 10
